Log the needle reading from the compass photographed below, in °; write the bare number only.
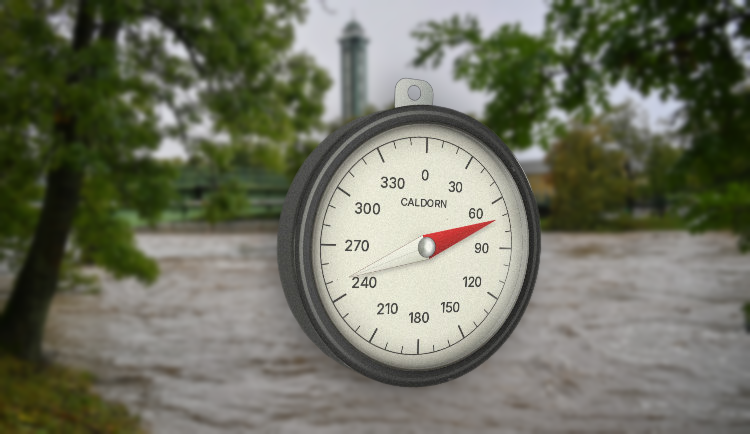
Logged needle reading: 70
